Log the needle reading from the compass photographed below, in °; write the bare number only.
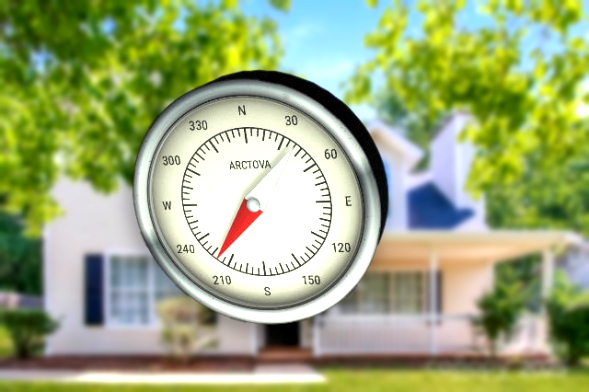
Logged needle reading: 220
